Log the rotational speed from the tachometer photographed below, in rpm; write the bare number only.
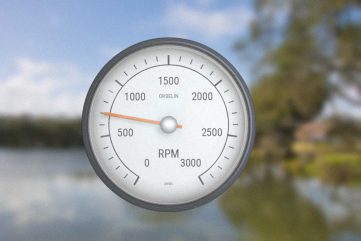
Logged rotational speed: 700
